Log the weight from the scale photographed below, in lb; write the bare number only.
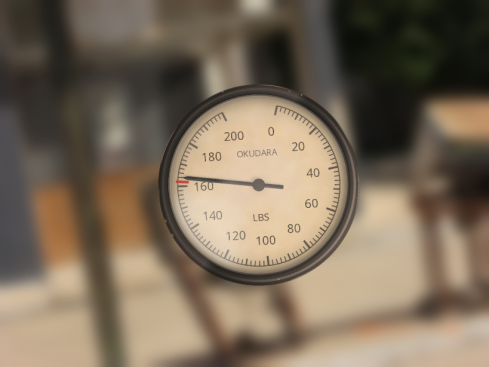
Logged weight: 164
